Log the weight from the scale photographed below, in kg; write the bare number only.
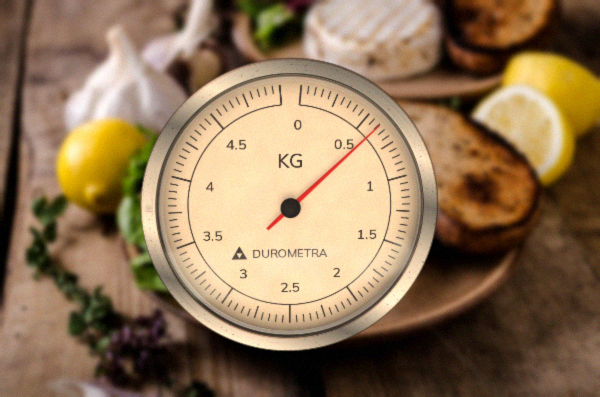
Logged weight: 0.6
